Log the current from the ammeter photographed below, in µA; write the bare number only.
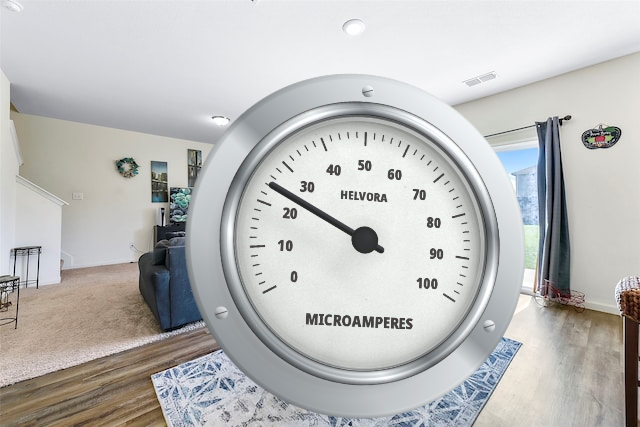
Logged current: 24
